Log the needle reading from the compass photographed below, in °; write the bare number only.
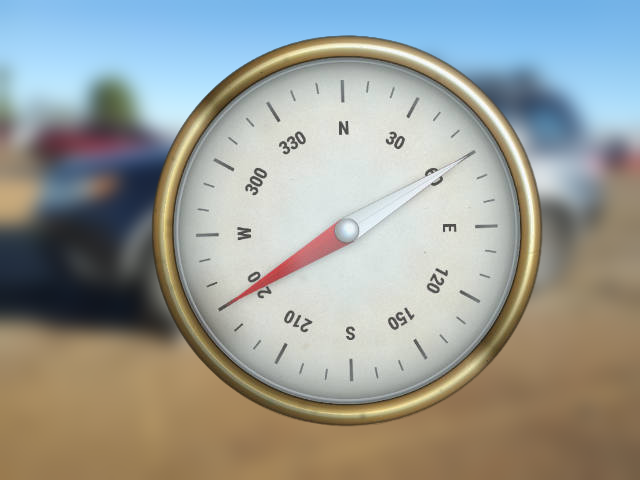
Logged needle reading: 240
